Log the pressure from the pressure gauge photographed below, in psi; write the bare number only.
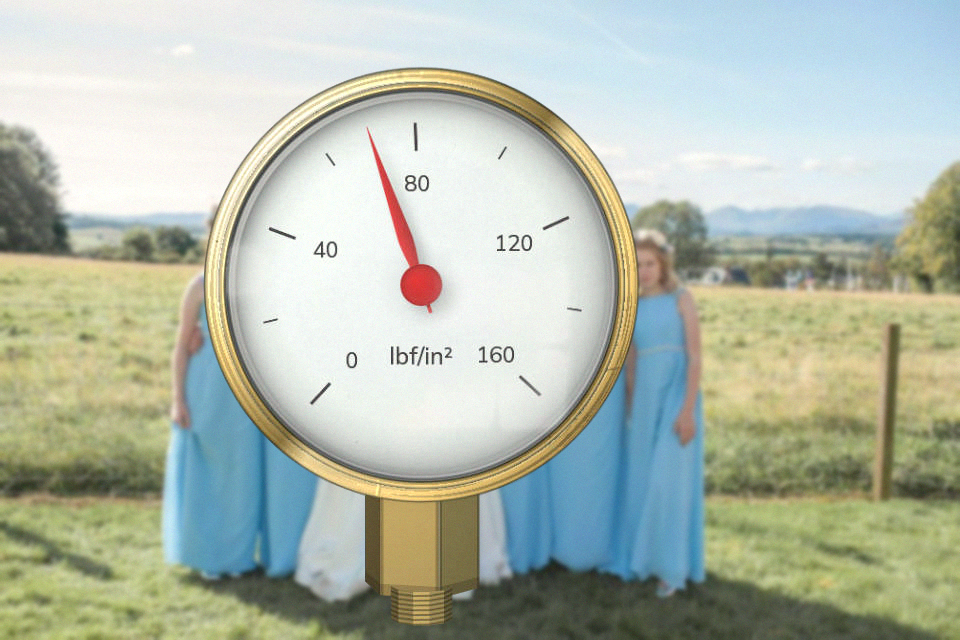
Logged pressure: 70
